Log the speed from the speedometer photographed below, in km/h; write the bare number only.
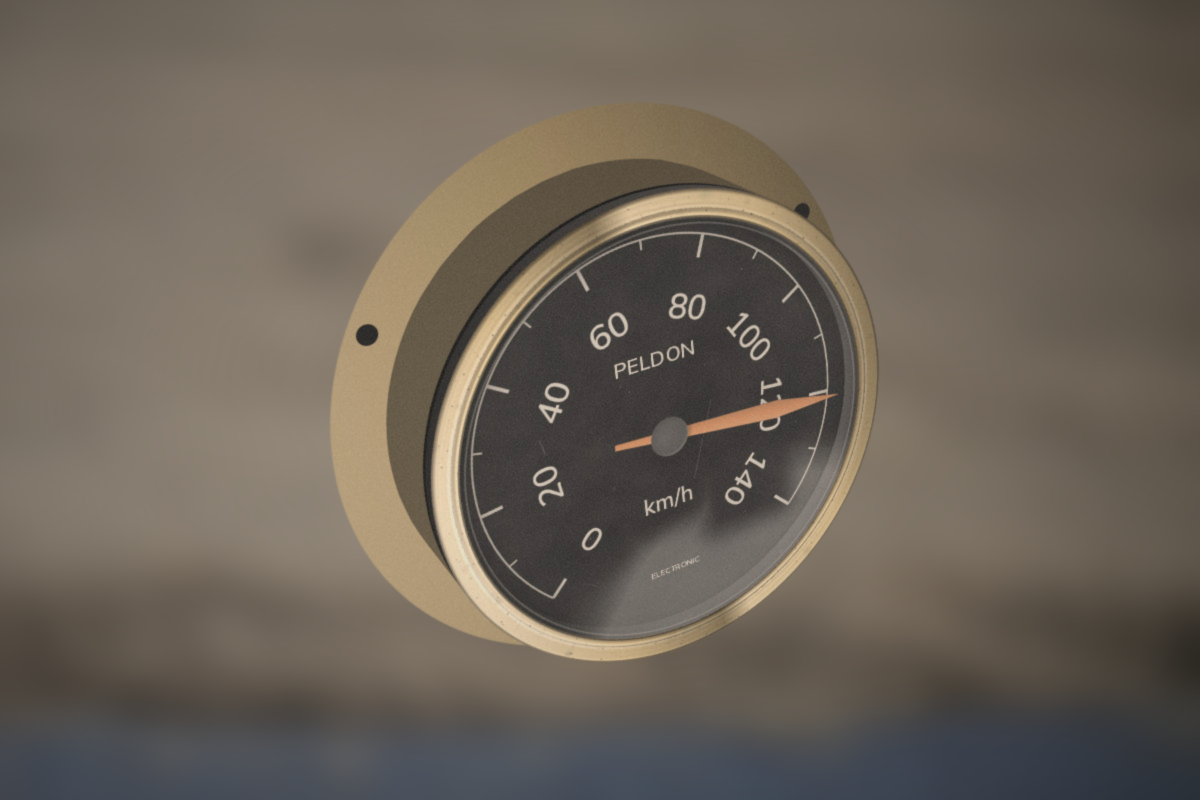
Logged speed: 120
